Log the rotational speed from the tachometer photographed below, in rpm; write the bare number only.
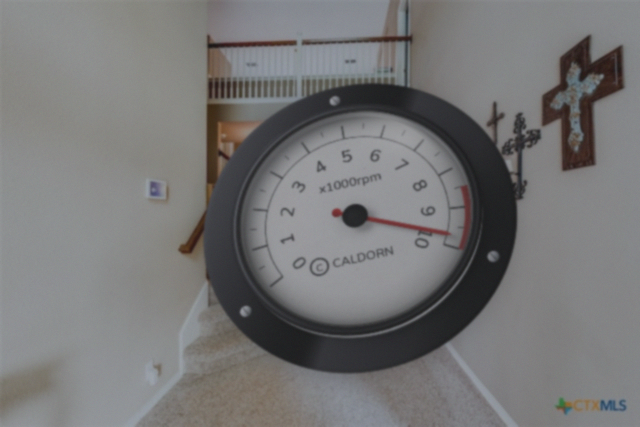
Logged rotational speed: 9750
